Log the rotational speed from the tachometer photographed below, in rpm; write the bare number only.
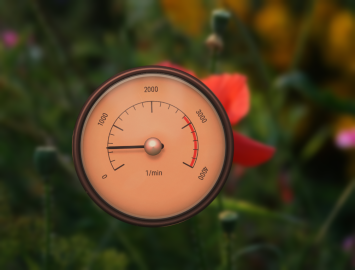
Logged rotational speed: 500
